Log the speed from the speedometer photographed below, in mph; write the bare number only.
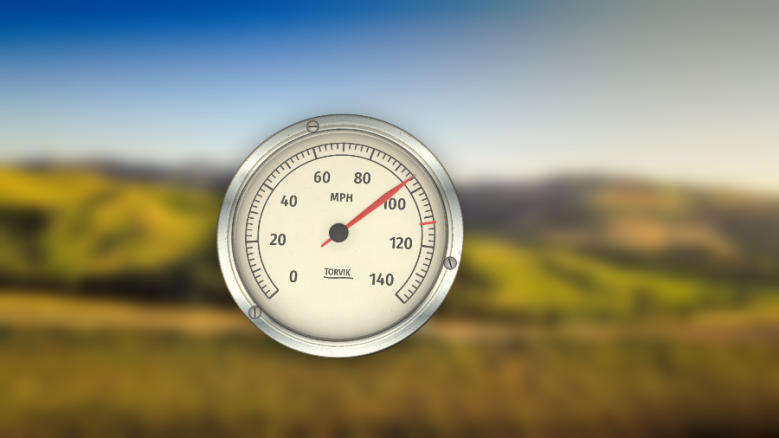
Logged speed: 96
